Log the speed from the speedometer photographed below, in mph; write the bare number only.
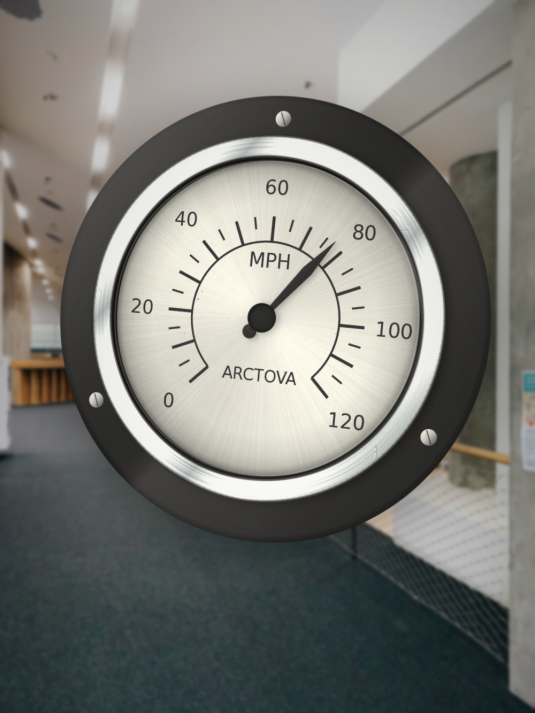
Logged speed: 77.5
